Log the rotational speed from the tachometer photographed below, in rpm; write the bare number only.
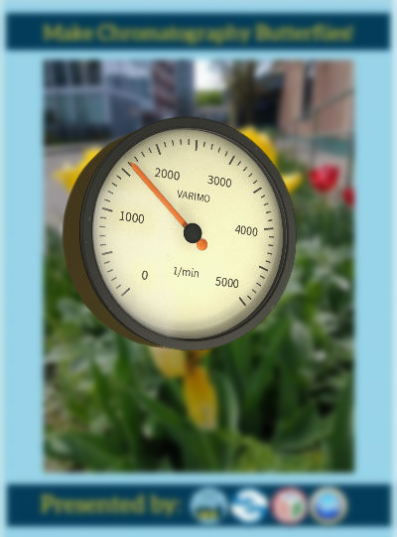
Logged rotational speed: 1600
